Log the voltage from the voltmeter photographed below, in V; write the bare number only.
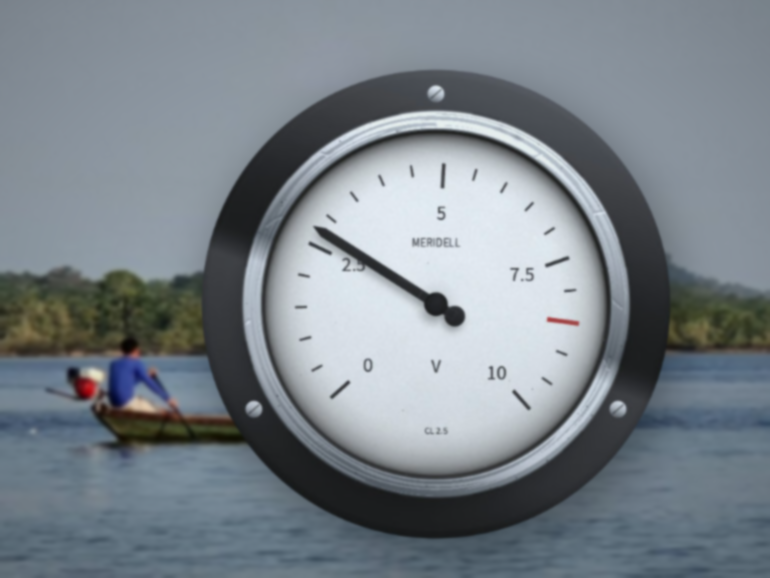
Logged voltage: 2.75
